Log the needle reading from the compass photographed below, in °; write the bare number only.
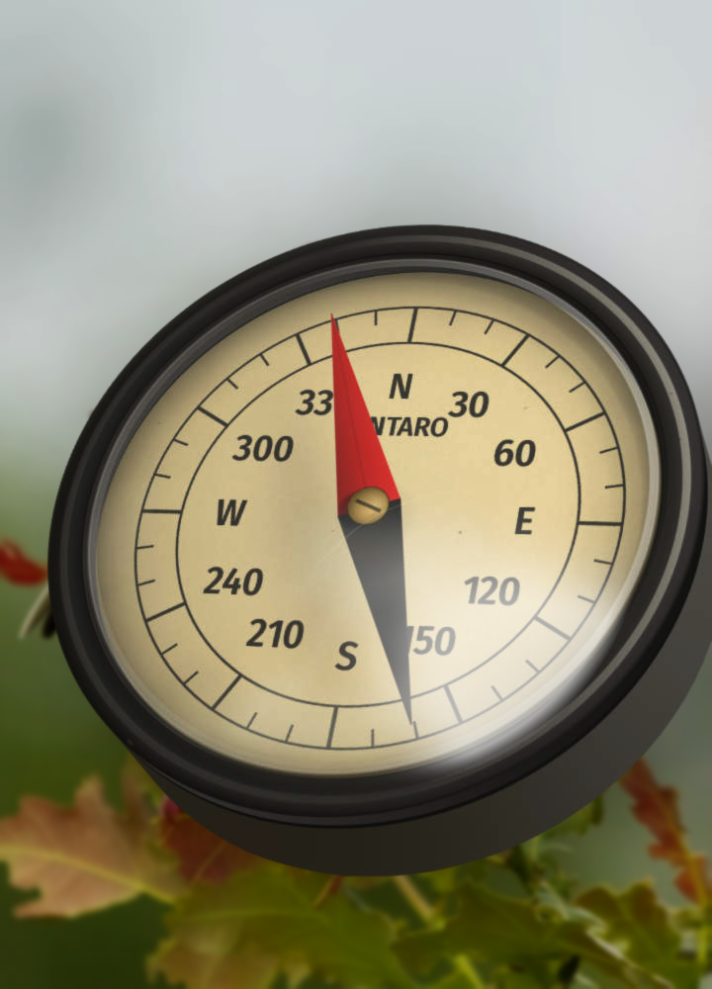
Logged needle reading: 340
